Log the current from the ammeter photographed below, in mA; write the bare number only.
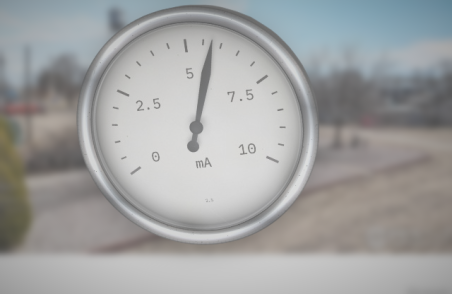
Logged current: 5.75
